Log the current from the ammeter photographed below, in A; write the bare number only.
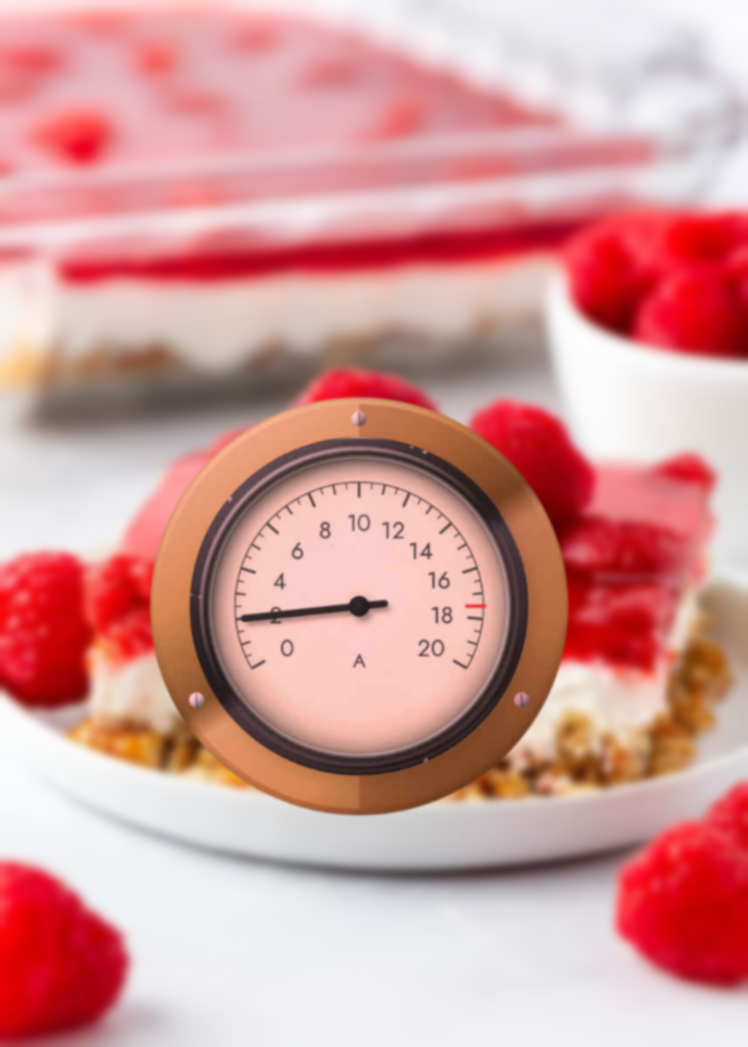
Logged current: 2
